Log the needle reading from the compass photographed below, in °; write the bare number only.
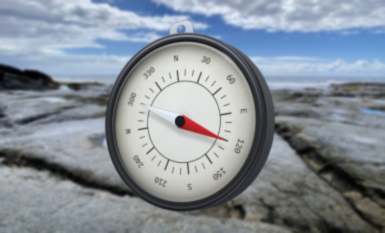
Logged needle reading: 120
